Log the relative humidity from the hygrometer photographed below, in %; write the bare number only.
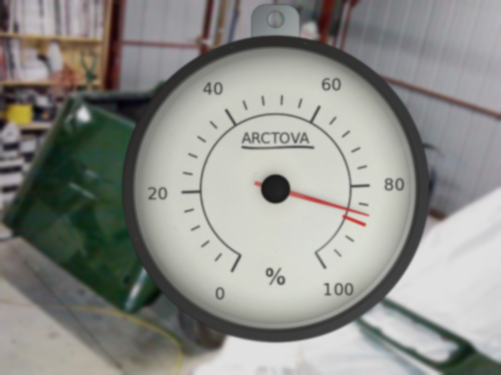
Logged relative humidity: 86
